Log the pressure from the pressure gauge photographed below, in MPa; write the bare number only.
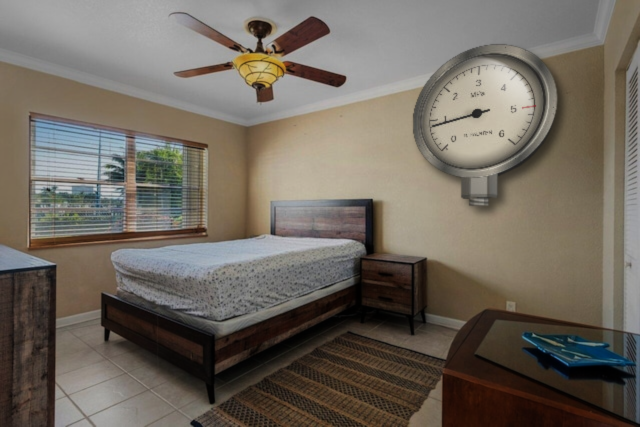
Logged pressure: 0.8
